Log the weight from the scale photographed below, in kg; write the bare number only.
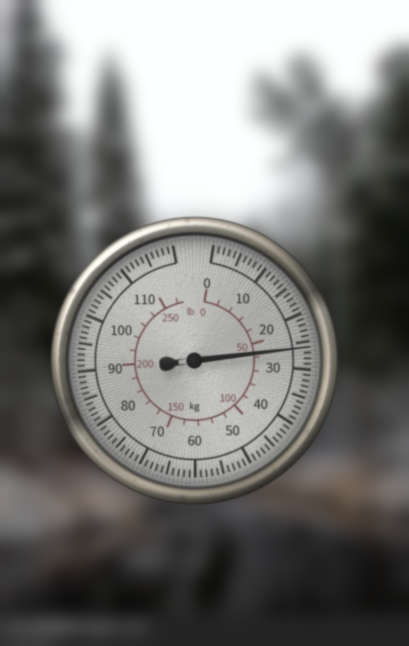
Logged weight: 26
